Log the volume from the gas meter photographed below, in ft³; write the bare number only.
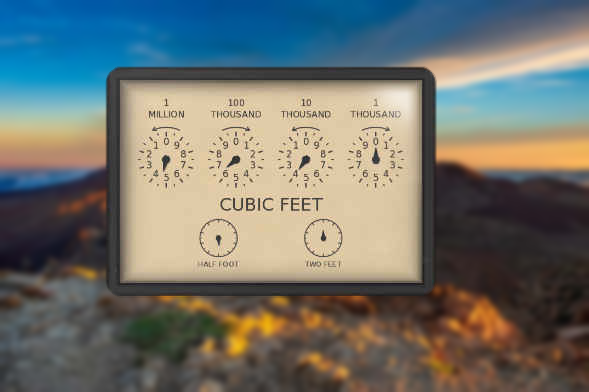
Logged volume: 464000
